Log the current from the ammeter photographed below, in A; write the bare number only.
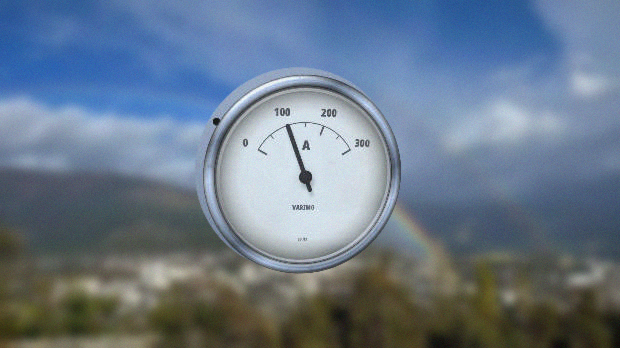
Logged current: 100
